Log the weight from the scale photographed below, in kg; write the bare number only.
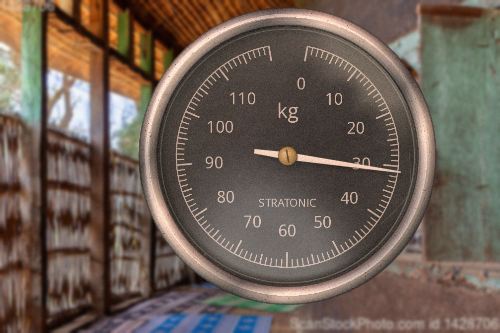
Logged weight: 31
